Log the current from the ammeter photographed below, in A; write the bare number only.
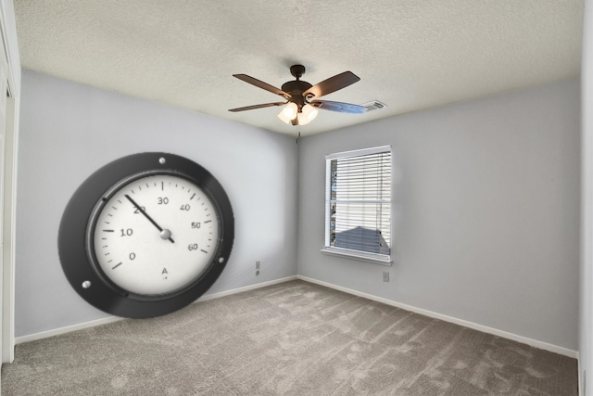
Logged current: 20
